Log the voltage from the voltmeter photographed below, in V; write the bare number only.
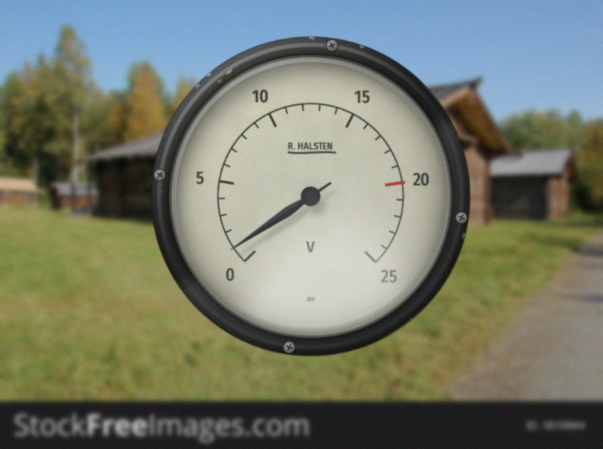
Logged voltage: 1
